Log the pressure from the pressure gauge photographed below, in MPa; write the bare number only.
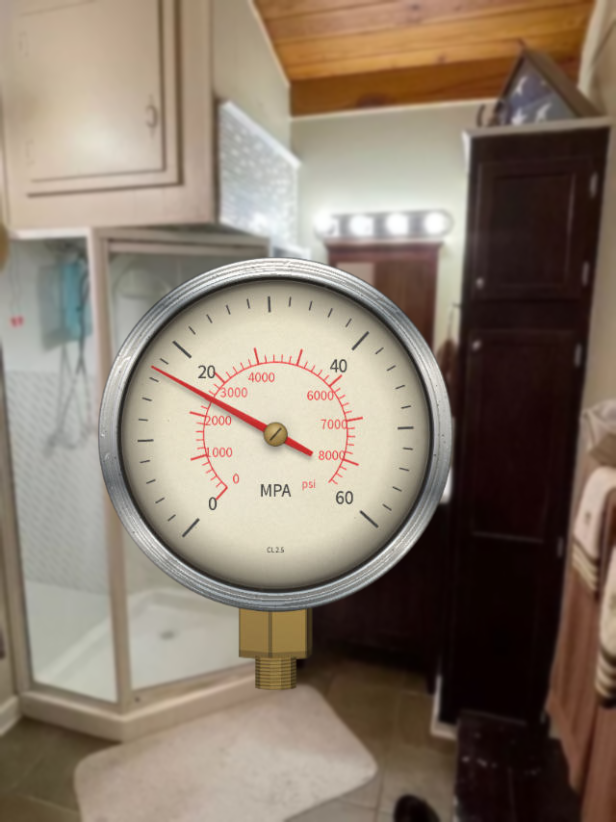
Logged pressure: 17
